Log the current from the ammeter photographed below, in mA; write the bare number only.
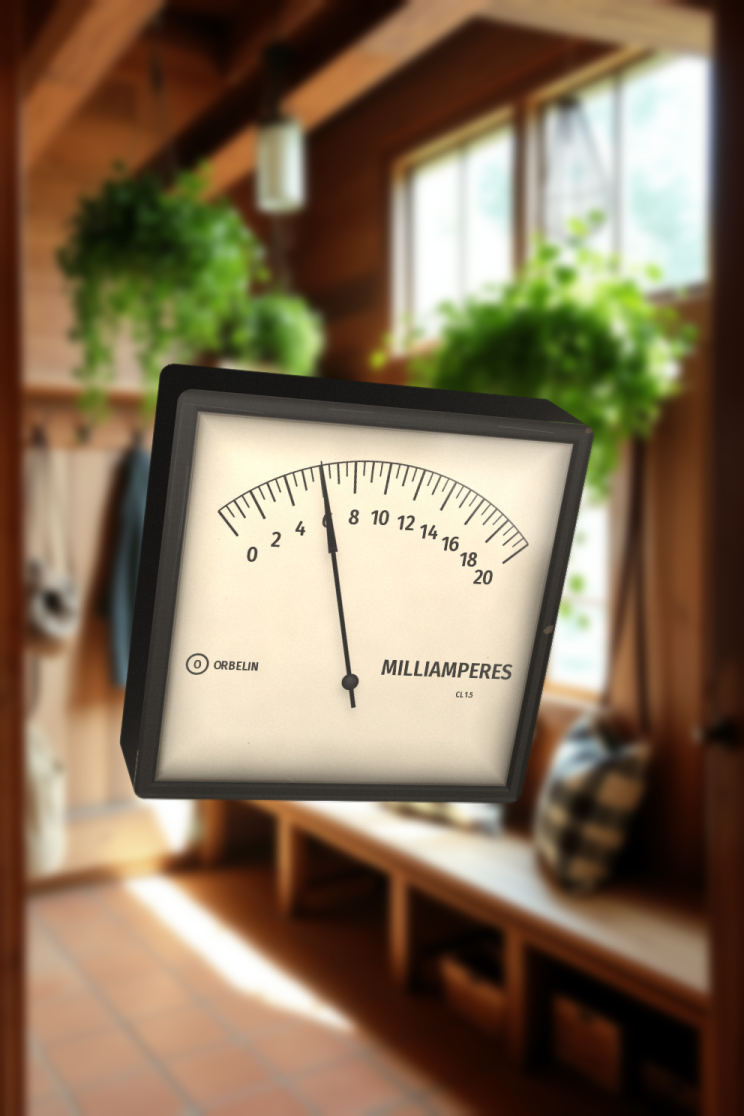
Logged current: 6
